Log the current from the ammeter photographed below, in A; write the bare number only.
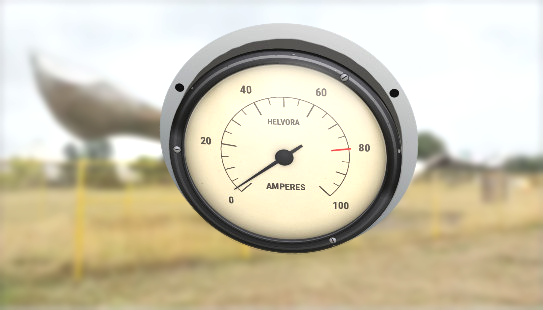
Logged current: 2.5
